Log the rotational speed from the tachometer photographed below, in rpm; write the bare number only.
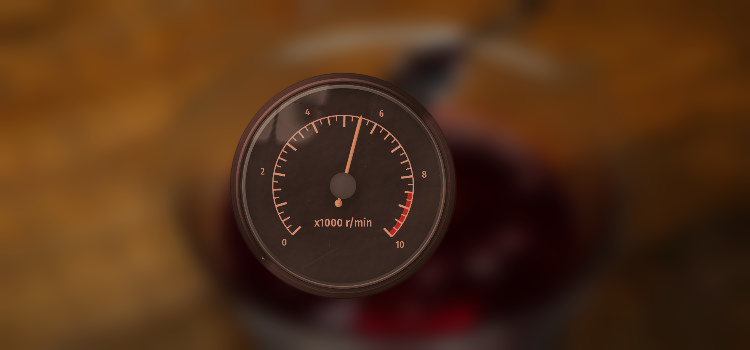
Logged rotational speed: 5500
